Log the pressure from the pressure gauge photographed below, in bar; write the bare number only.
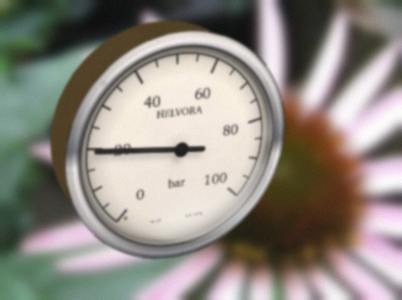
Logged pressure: 20
